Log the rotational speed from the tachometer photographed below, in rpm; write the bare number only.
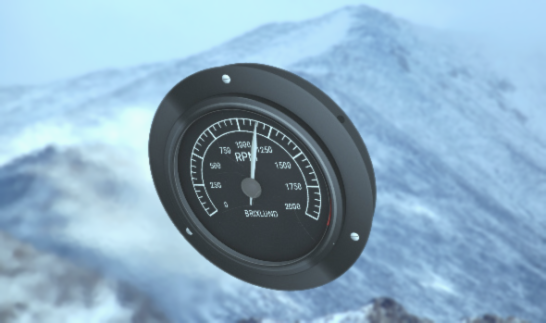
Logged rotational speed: 1150
